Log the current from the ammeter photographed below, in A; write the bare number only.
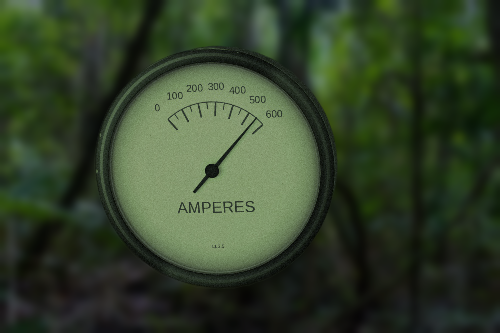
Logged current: 550
